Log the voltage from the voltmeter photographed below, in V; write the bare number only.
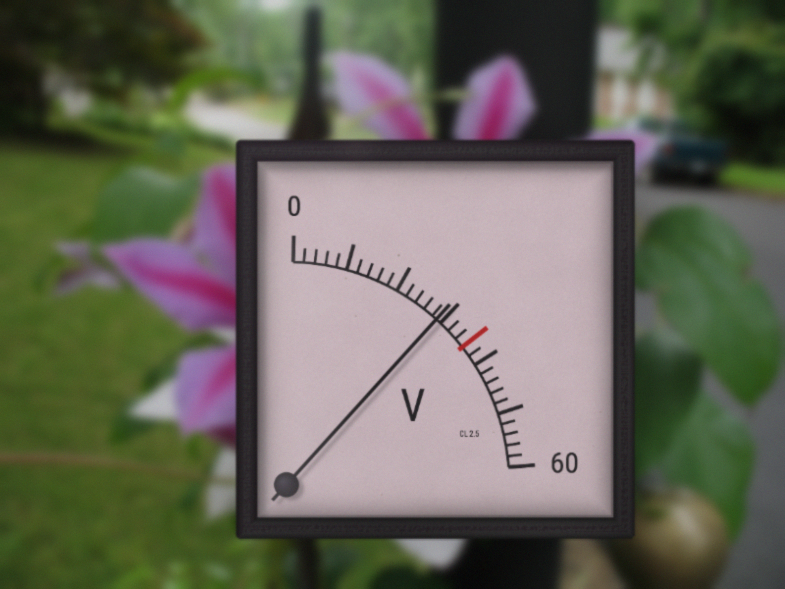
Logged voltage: 29
